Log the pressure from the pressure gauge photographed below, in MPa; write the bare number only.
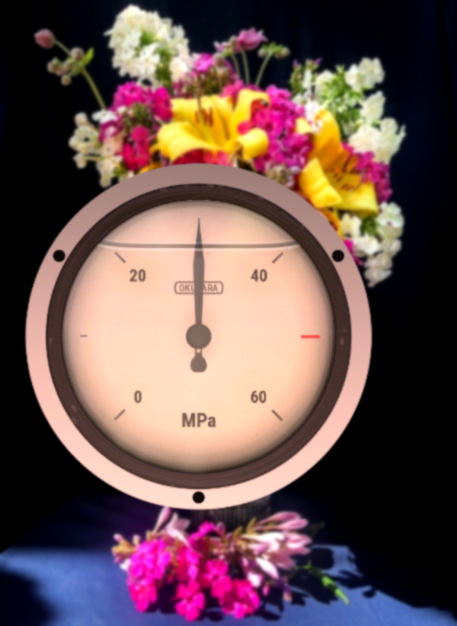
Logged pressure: 30
